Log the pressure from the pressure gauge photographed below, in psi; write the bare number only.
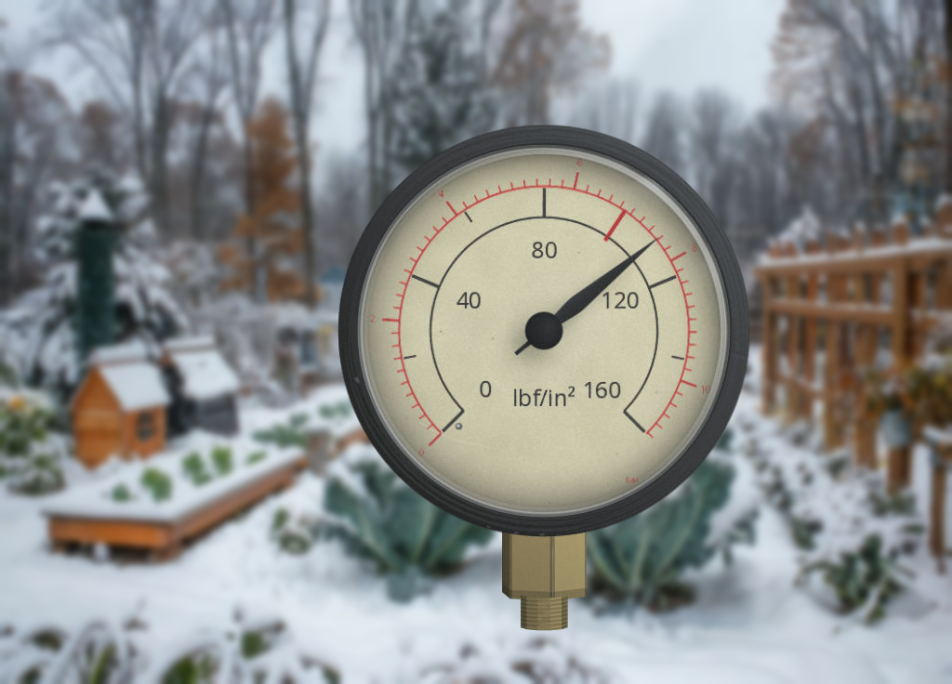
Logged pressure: 110
